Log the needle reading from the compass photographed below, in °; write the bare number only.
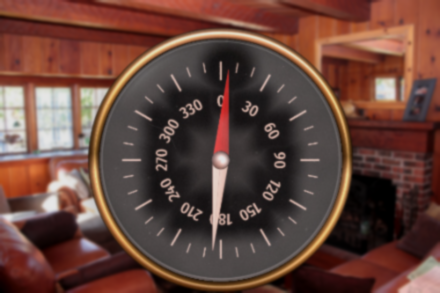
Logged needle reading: 5
